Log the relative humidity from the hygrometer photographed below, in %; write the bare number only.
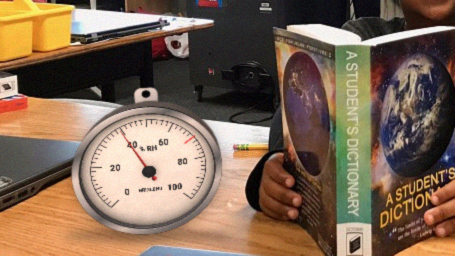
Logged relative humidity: 40
